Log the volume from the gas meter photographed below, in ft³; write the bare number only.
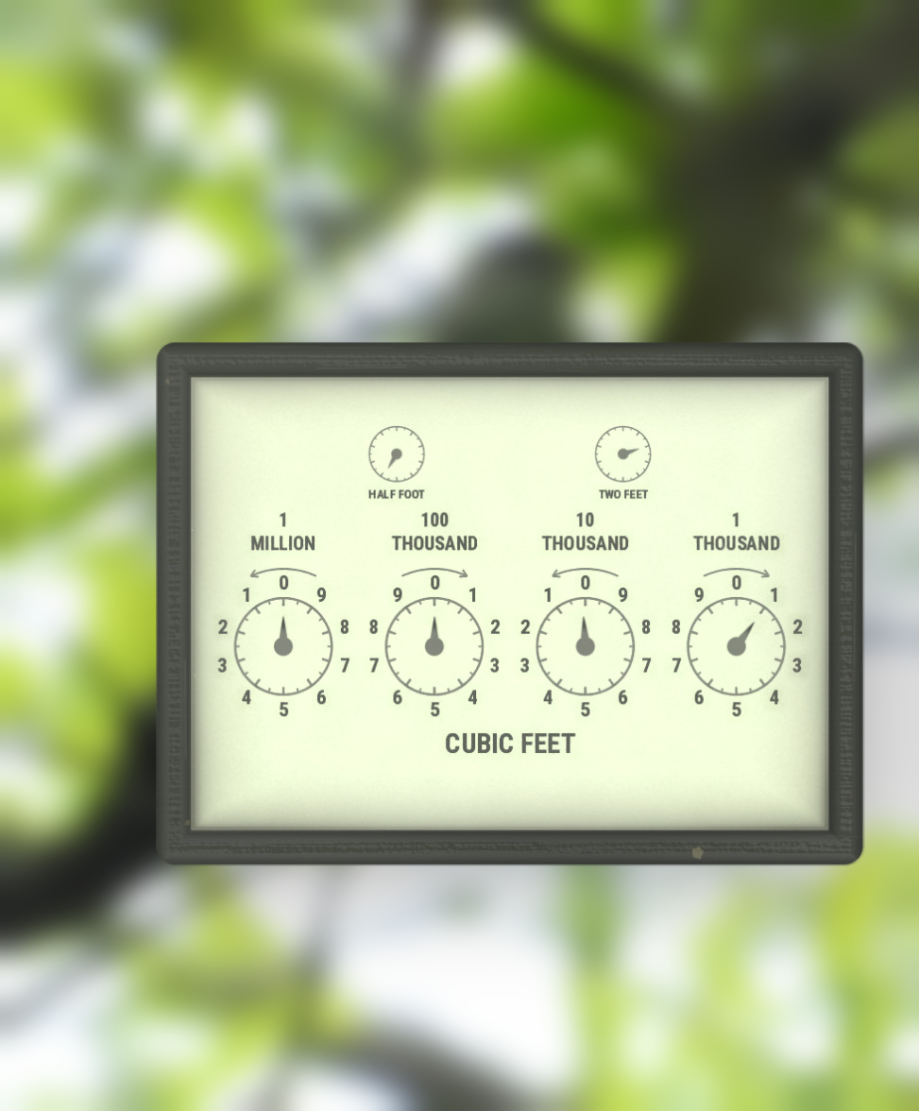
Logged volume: 100
